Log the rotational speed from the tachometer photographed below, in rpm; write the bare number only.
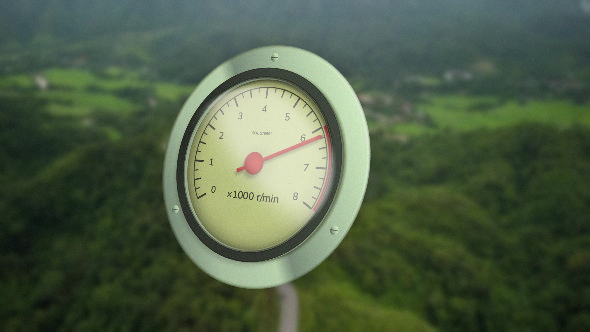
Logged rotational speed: 6250
